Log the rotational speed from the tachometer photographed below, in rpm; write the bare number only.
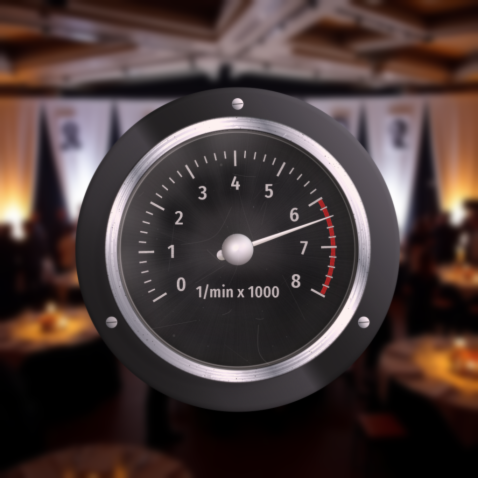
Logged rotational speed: 6400
